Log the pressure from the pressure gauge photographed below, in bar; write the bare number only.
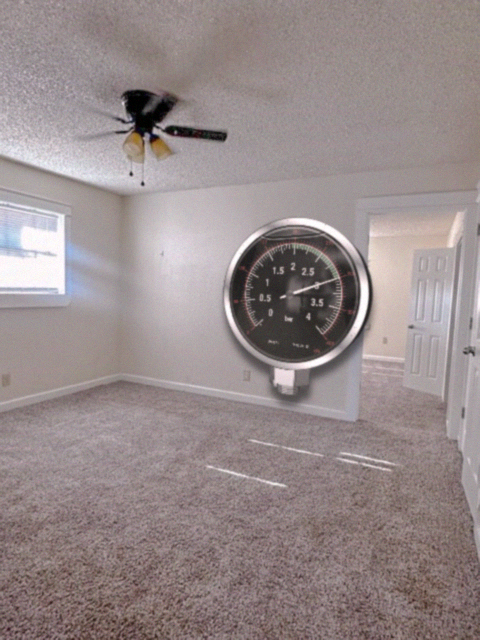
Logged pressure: 3
